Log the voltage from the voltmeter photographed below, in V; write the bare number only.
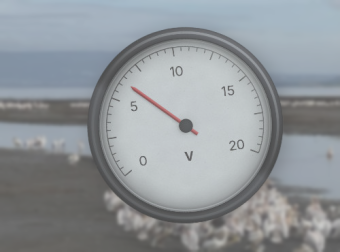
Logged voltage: 6.25
